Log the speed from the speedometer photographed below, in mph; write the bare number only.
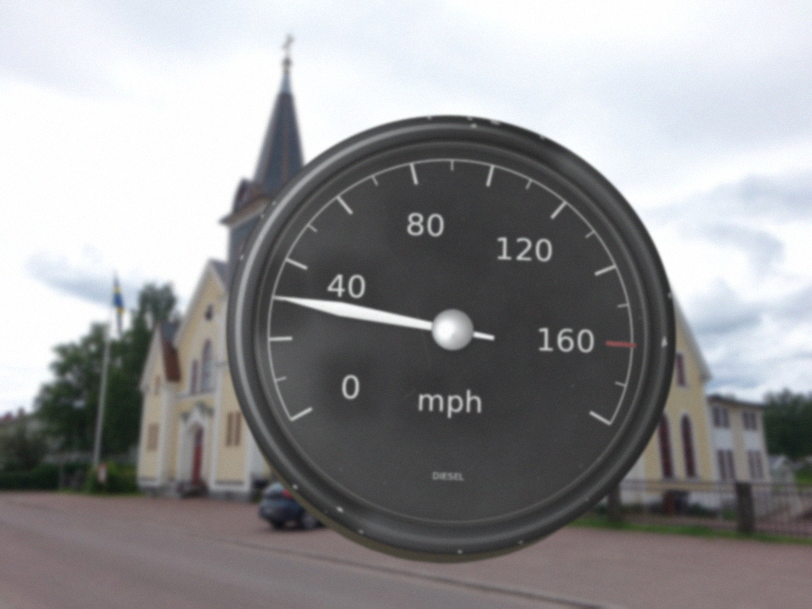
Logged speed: 30
